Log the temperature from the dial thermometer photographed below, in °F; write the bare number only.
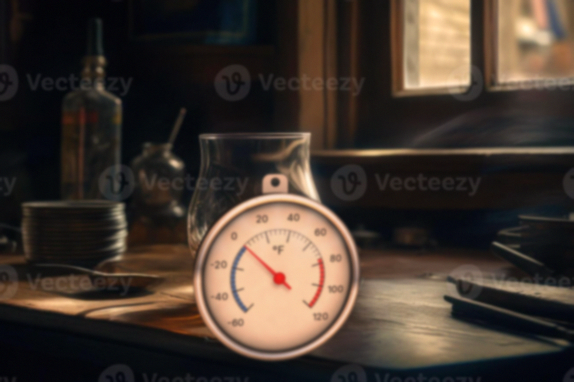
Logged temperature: 0
